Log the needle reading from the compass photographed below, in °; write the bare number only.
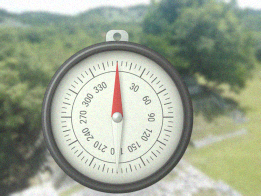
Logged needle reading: 0
